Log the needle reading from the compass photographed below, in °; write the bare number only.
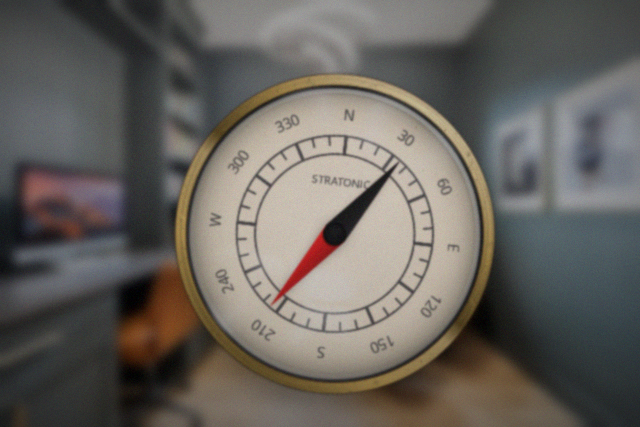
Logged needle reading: 215
